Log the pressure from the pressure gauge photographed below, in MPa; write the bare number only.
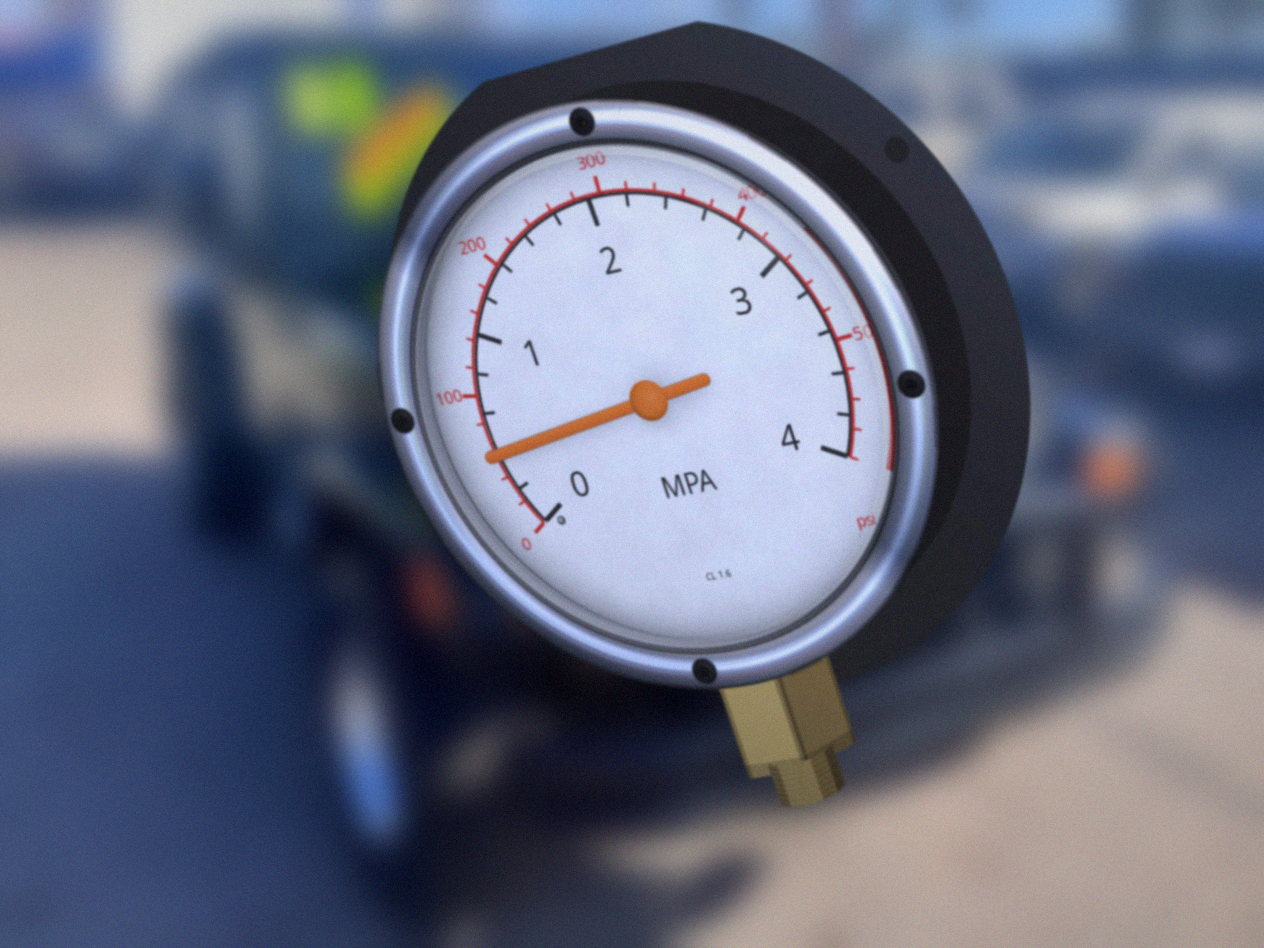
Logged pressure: 0.4
